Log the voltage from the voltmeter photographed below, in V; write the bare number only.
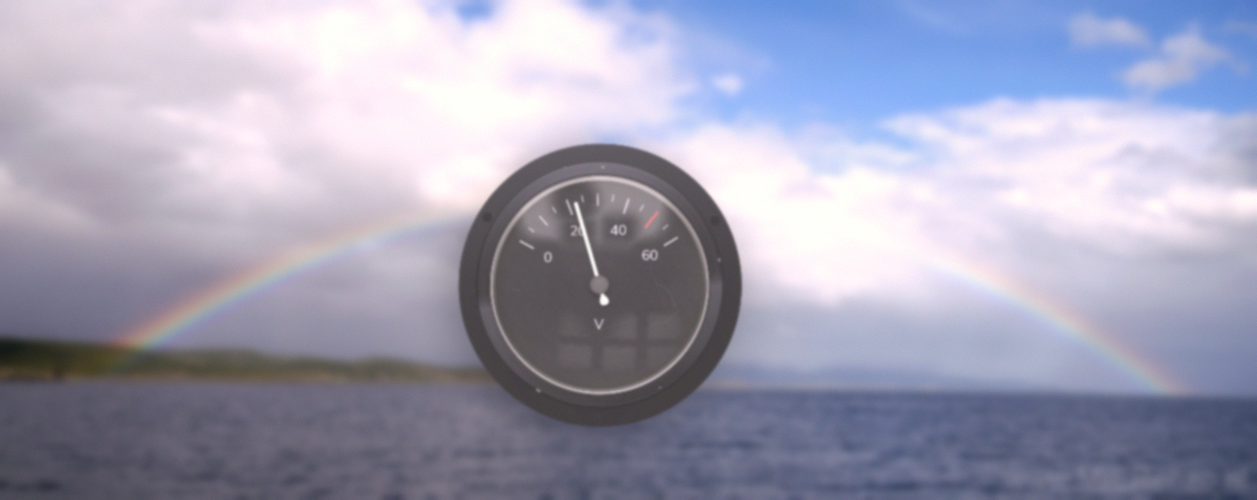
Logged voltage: 22.5
